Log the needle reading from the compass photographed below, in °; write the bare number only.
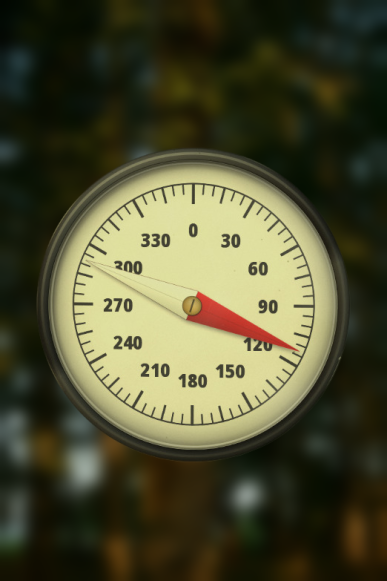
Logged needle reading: 112.5
